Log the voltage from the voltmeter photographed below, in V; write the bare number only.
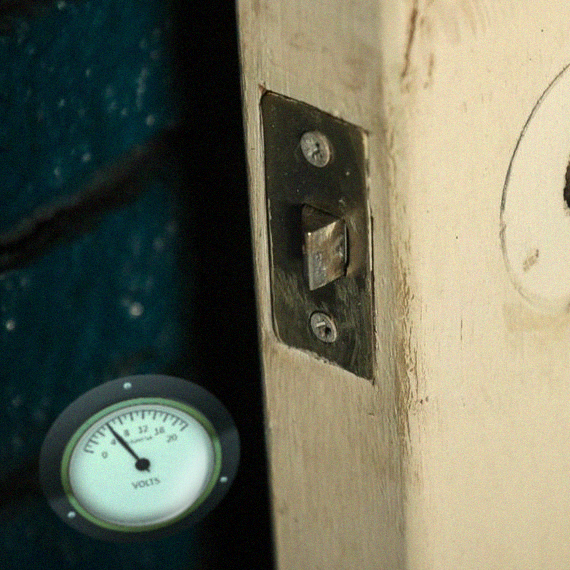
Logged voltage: 6
